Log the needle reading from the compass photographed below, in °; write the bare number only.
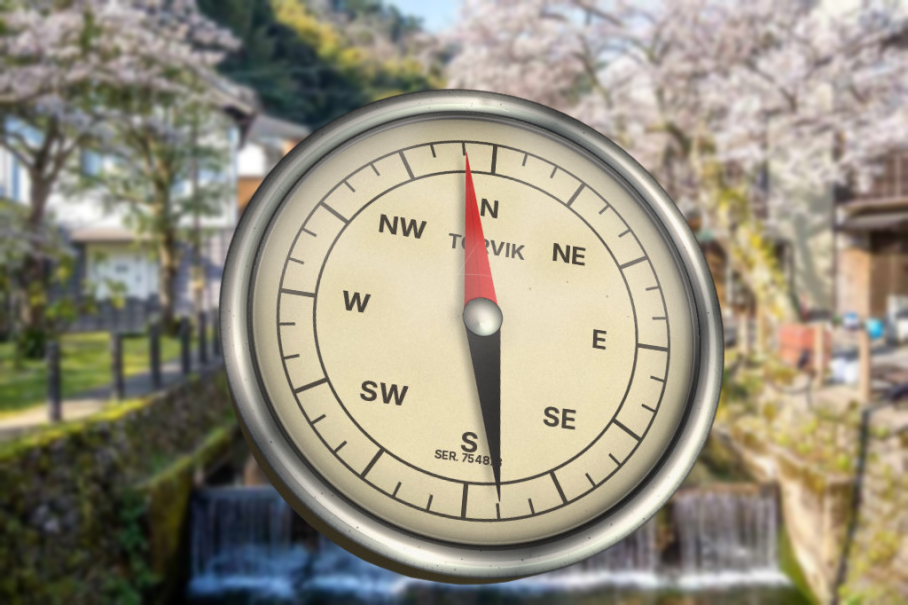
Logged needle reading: 350
